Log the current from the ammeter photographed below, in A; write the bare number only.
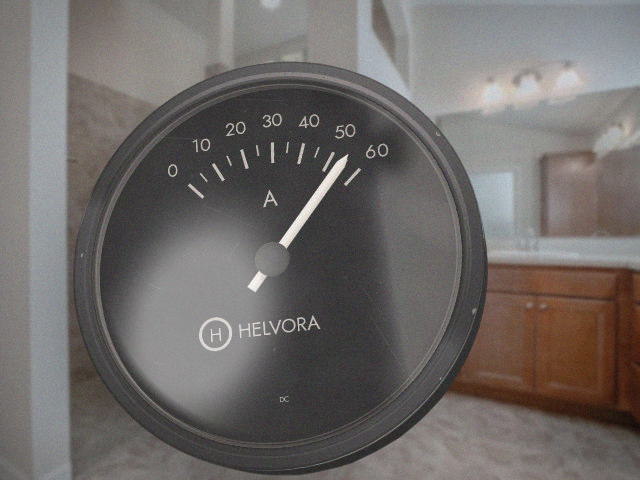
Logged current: 55
